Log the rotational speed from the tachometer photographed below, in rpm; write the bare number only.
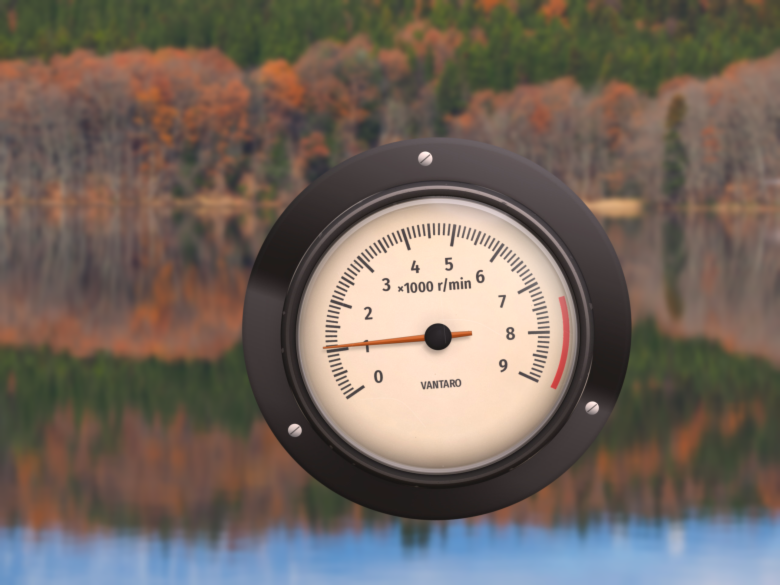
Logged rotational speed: 1100
